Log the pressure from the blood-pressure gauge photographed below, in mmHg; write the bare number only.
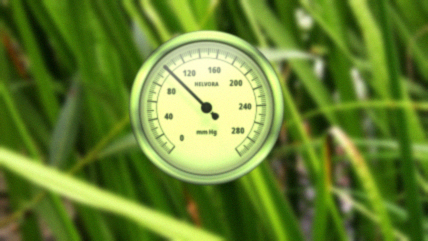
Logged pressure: 100
